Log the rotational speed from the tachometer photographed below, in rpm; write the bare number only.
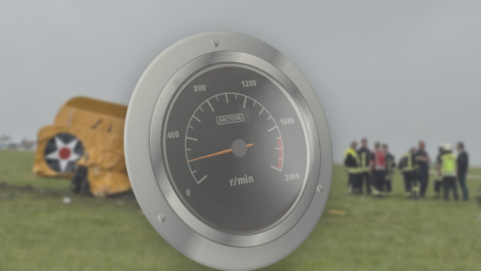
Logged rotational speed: 200
